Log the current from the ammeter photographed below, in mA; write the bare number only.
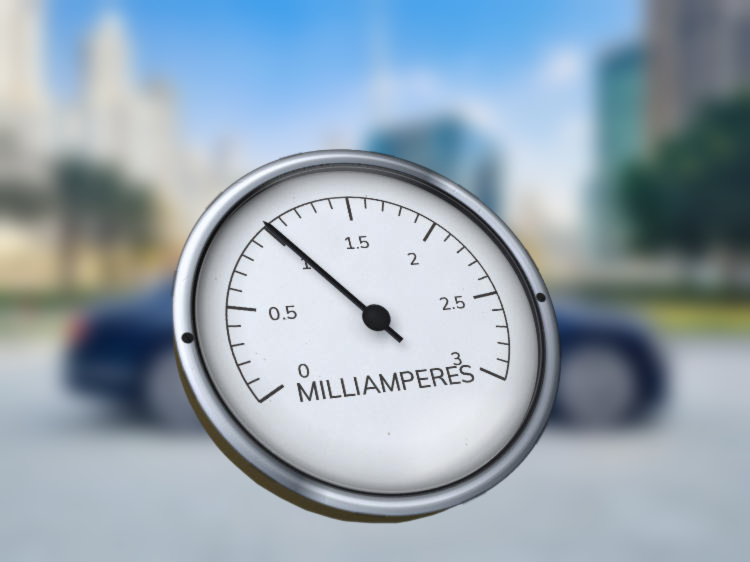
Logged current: 1
